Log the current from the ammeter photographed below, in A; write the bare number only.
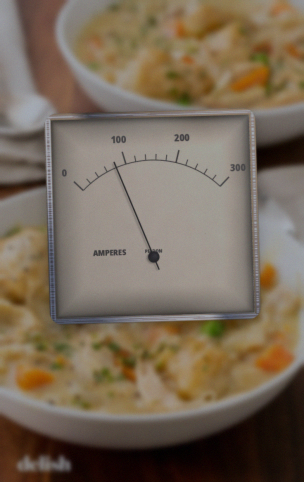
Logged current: 80
